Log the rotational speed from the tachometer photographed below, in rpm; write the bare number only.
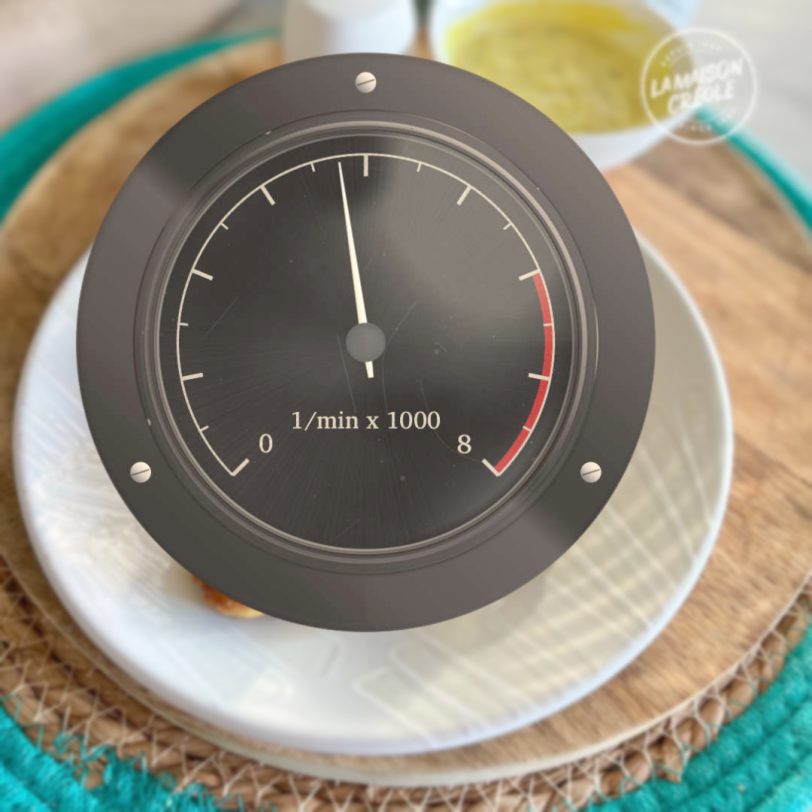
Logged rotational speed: 3750
